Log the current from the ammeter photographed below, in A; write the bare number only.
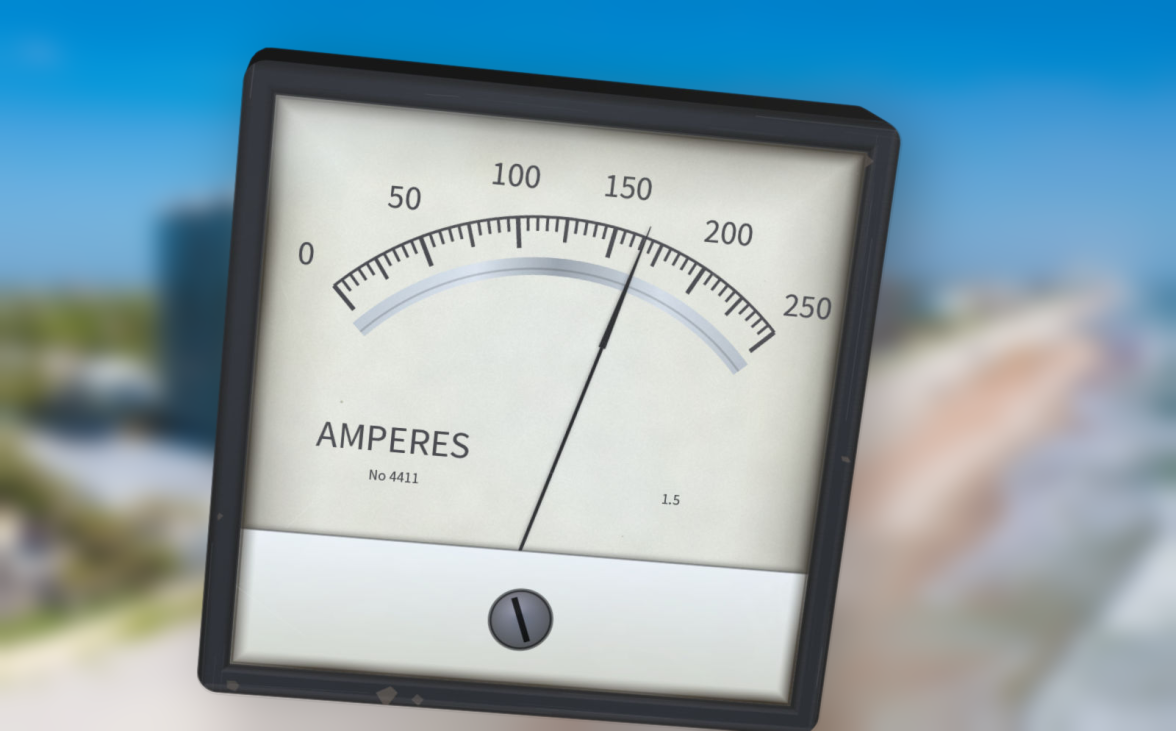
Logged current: 165
